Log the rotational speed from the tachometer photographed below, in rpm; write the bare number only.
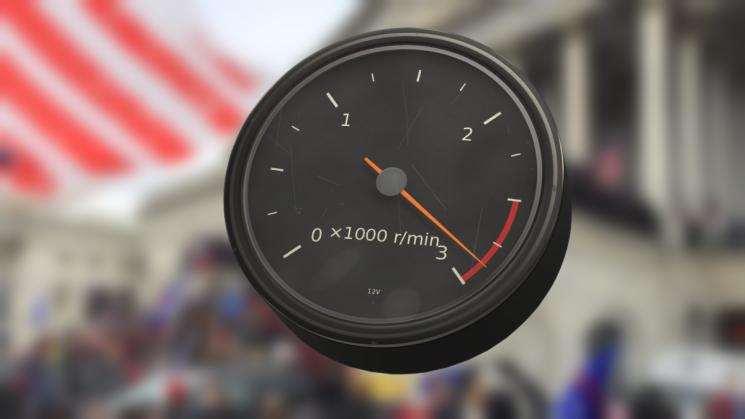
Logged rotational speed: 2875
